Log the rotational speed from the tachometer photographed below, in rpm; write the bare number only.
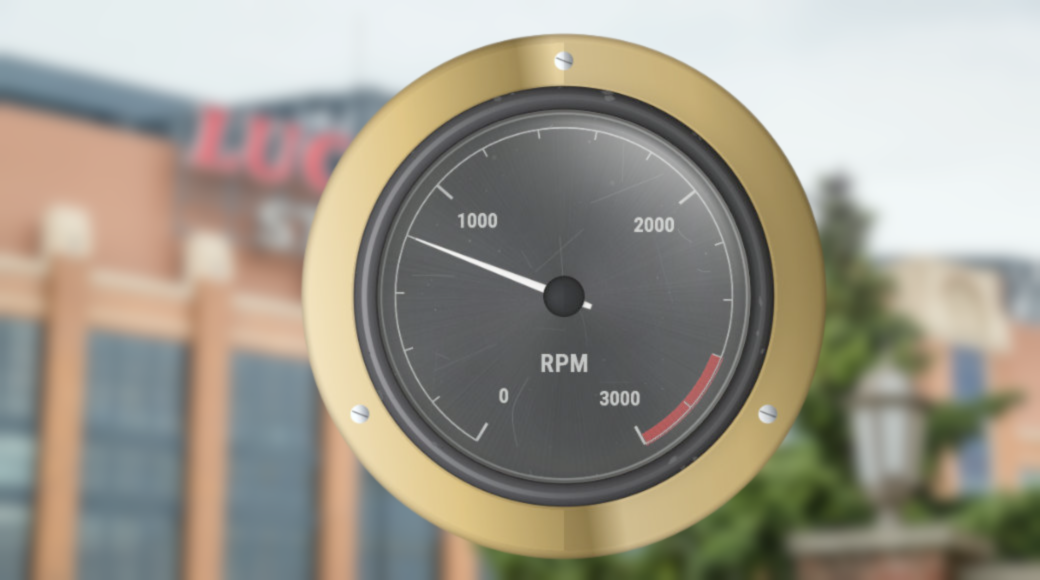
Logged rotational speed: 800
